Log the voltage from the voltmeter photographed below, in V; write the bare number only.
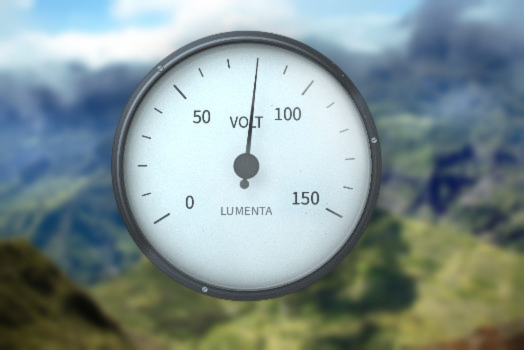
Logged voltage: 80
